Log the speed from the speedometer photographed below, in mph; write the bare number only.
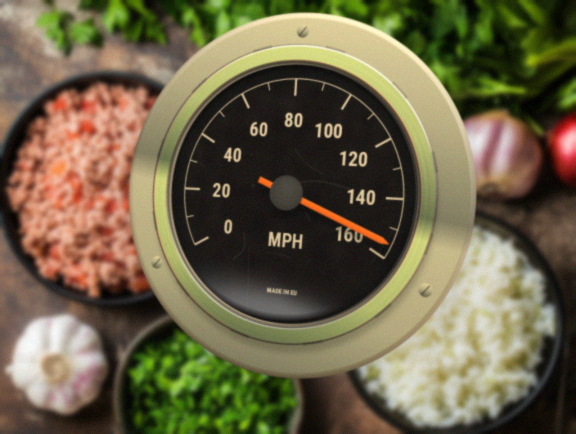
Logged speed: 155
